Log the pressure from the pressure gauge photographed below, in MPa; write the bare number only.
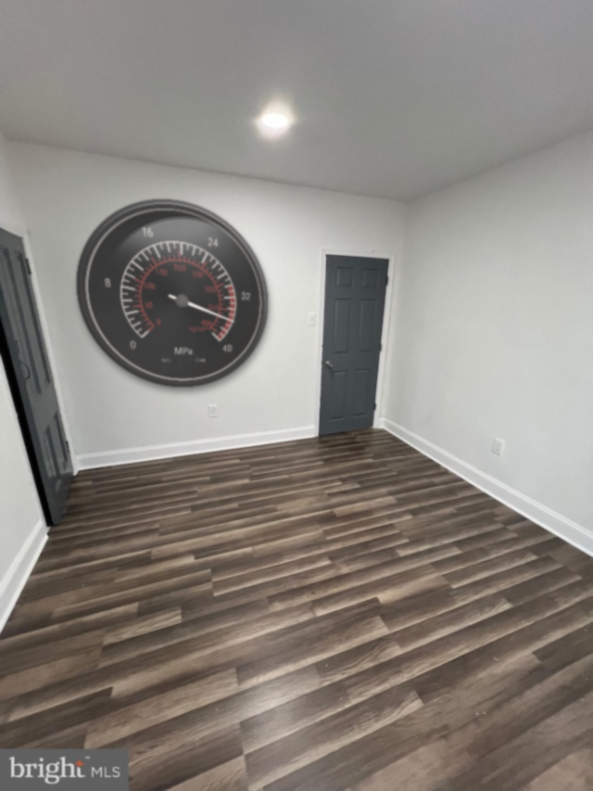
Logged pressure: 36
